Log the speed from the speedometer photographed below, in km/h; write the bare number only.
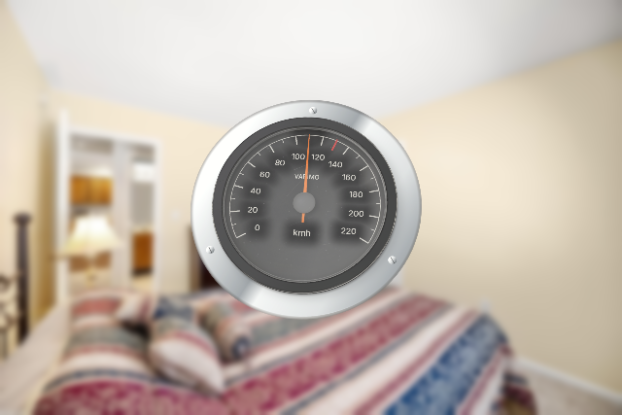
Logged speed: 110
